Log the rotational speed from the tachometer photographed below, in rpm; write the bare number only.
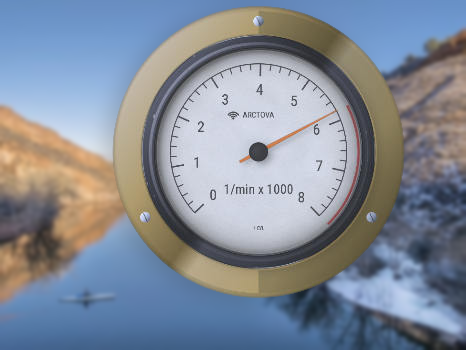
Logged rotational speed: 5800
